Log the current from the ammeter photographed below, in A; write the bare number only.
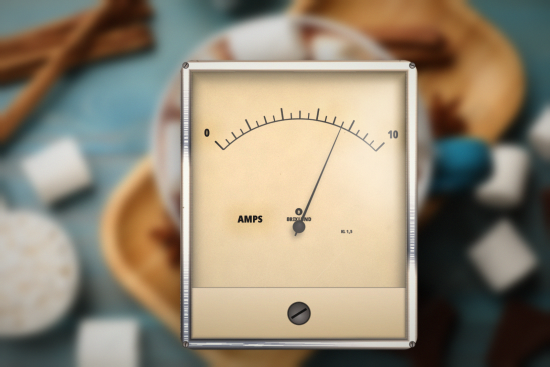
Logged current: 7.5
